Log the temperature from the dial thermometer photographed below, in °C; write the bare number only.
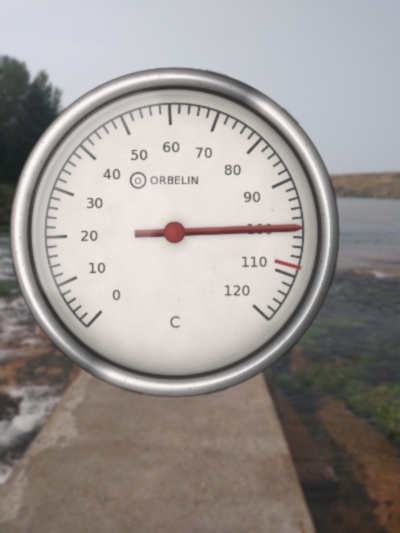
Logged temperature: 100
